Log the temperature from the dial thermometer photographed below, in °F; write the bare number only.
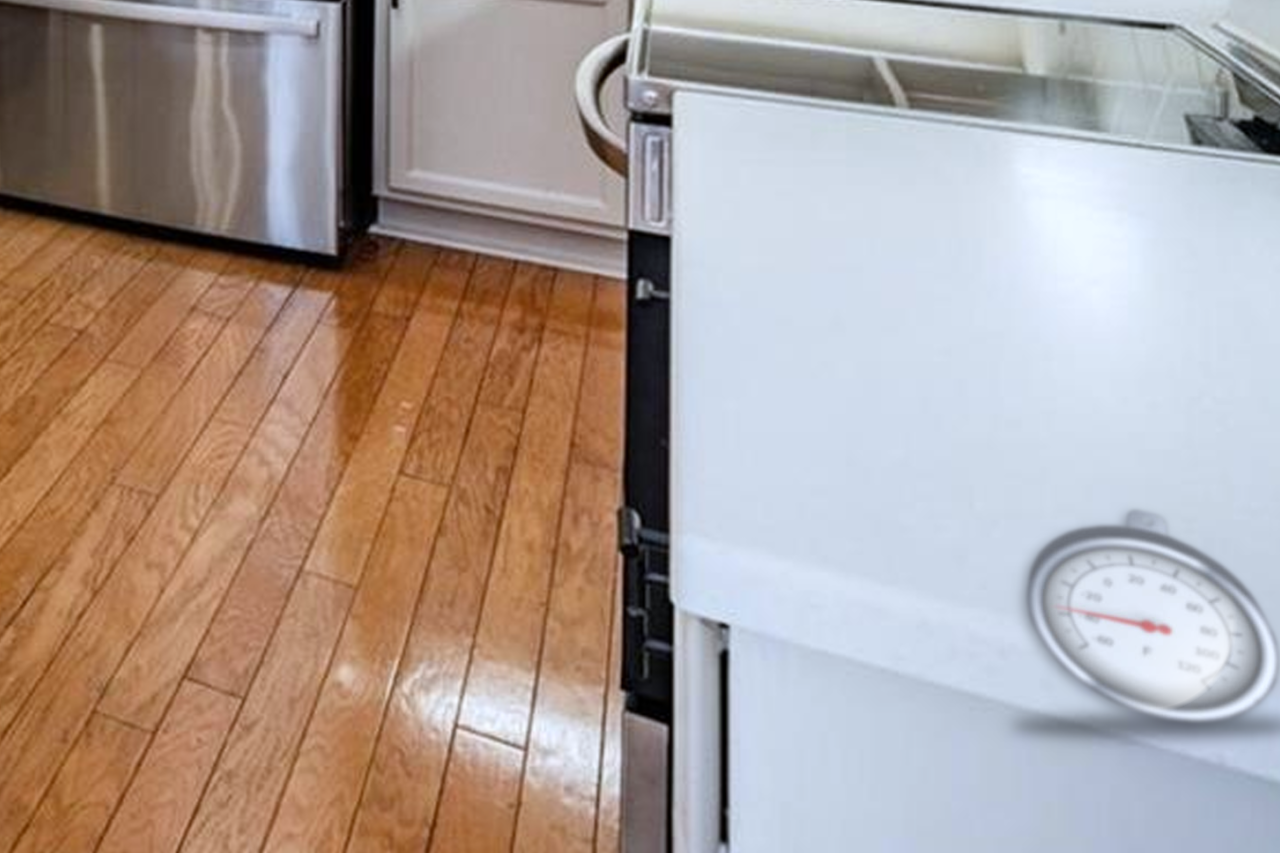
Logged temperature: -35
